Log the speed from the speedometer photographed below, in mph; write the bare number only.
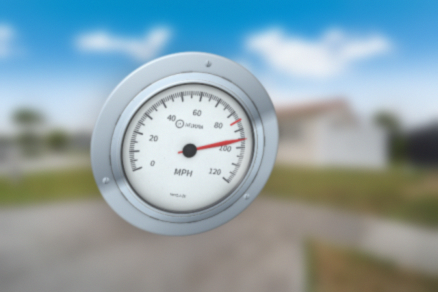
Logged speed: 95
